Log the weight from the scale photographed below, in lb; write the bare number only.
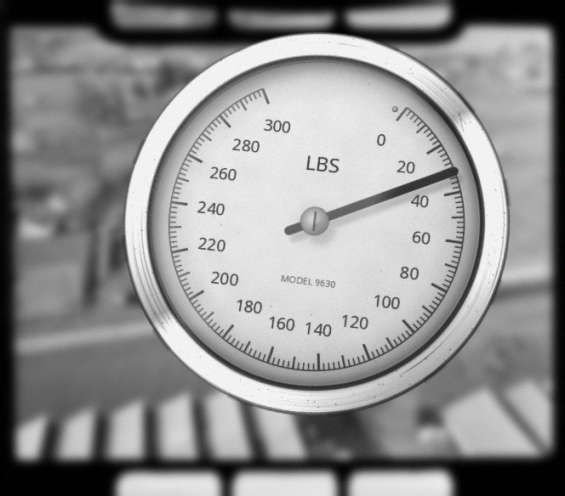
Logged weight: 32
